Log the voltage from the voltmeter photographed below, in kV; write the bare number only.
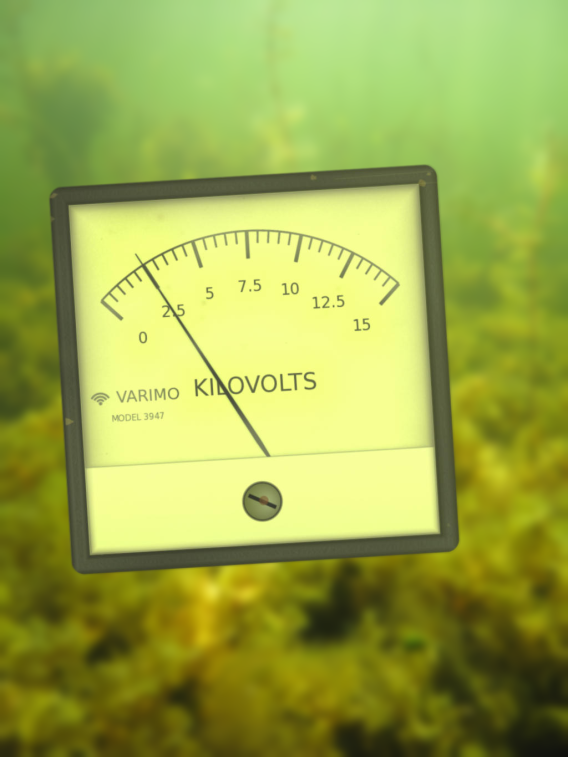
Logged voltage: 2.5
